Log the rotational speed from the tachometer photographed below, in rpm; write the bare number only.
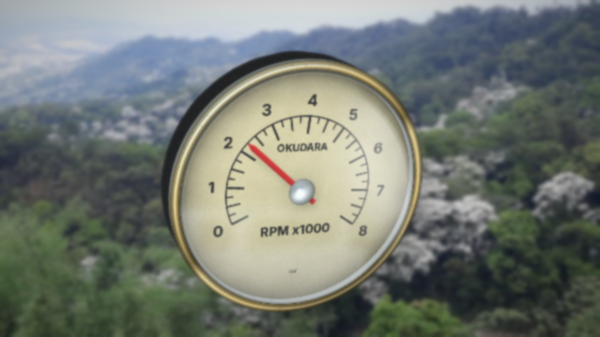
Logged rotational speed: 2250
